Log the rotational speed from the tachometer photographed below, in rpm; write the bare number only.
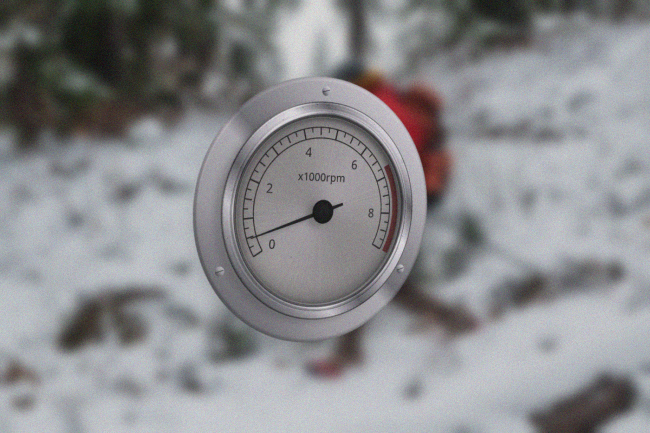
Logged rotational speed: 500
